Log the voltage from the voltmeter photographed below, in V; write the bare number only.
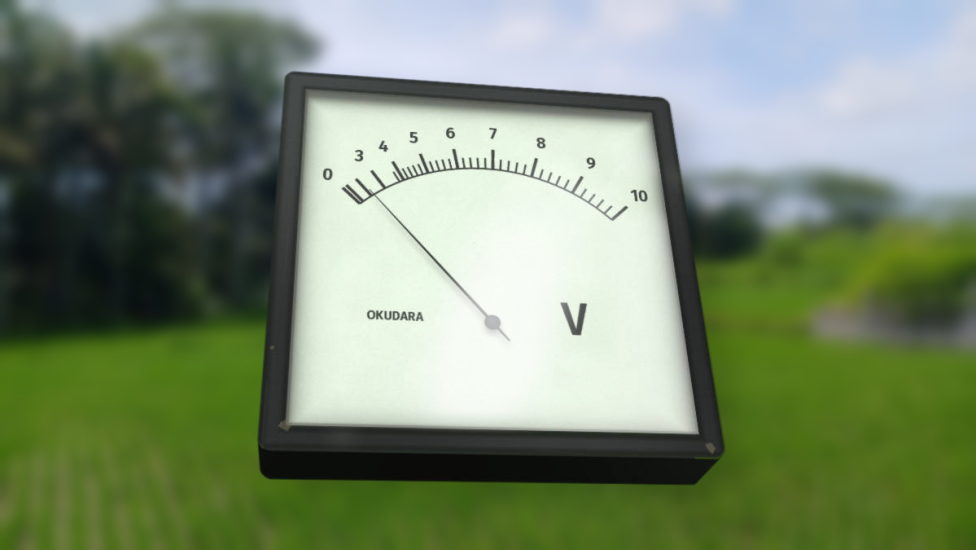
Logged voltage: 2
